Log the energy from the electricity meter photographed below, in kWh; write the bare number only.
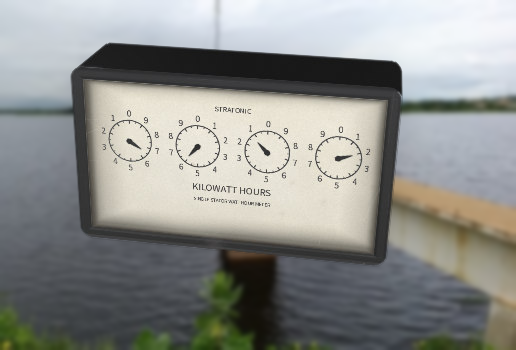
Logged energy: 6612
